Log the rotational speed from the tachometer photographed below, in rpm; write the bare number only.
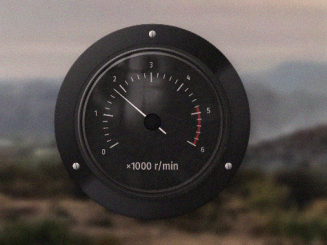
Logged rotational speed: 1800
